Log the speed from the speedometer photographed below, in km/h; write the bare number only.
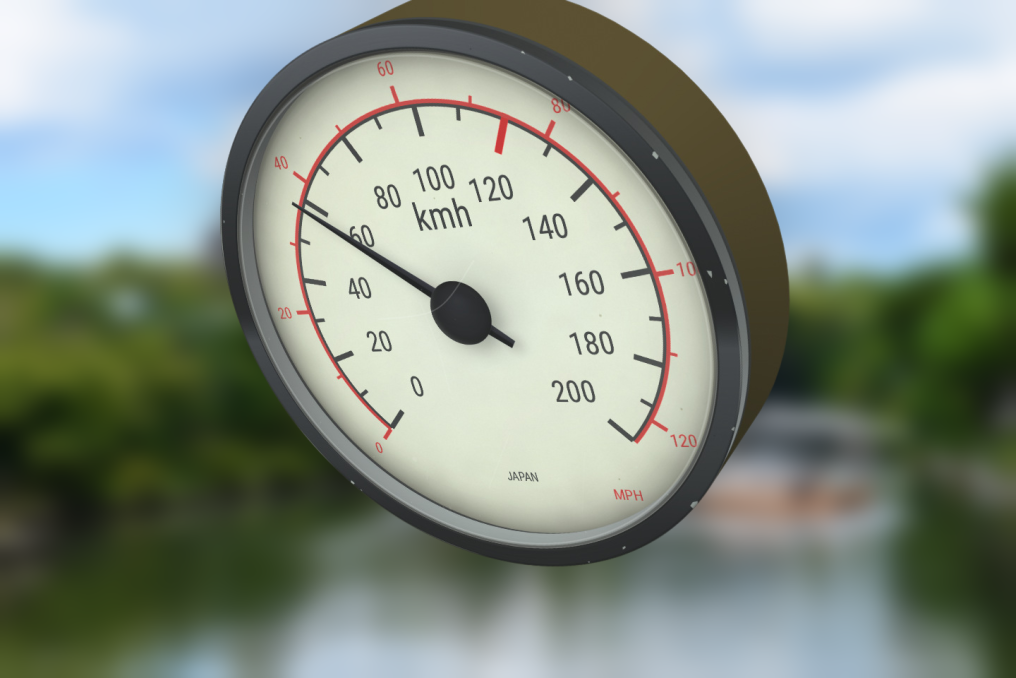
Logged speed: 60
